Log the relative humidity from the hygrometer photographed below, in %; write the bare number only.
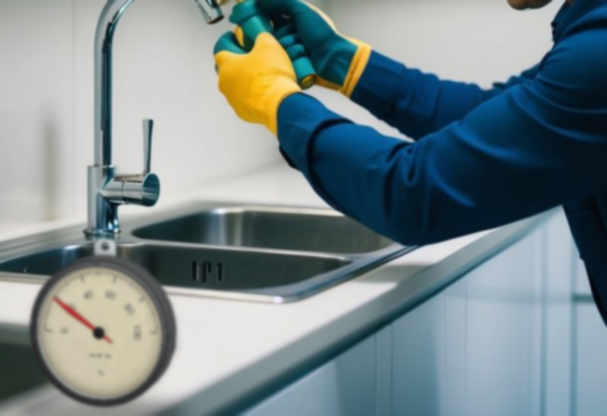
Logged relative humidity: 20
